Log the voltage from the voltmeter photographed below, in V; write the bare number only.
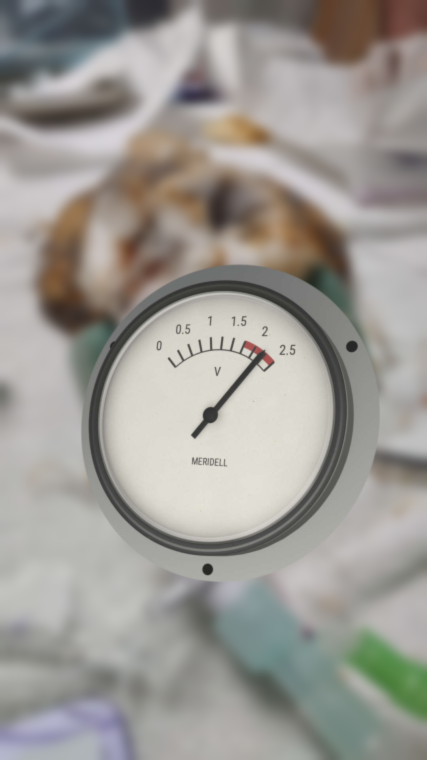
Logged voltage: 2.25
